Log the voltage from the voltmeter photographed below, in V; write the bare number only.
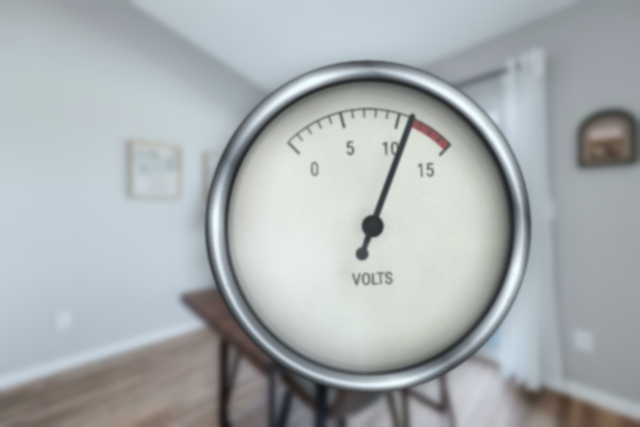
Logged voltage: 11
